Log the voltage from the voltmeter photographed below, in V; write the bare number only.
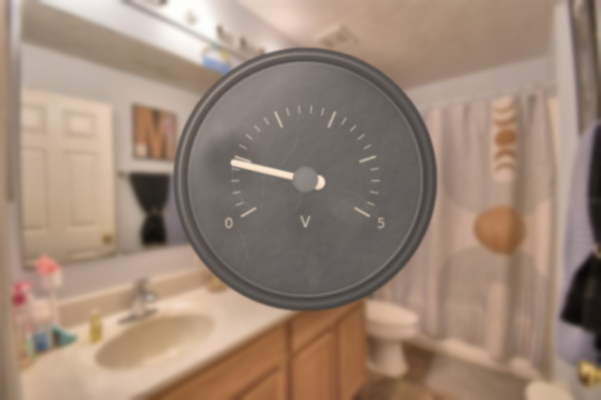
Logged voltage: 0.9
